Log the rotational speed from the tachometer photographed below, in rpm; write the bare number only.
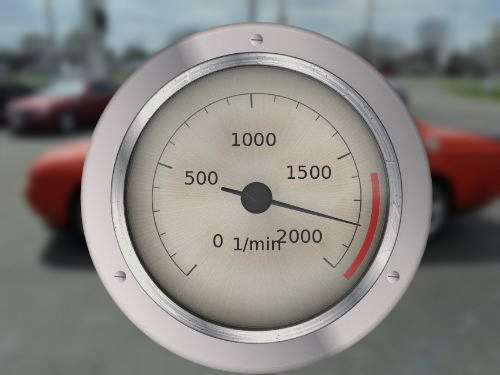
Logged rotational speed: 1800
